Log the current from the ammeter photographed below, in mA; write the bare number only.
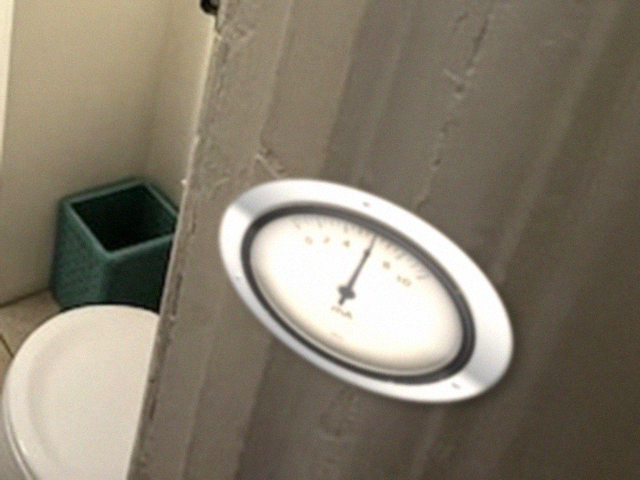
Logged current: 6
